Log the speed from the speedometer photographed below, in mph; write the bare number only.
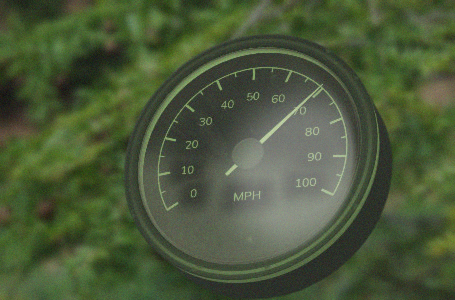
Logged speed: 70
